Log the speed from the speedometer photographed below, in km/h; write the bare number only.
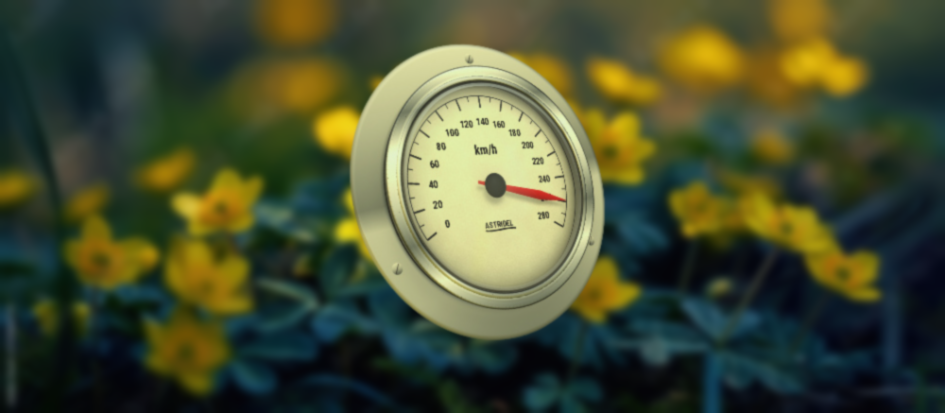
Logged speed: 260
